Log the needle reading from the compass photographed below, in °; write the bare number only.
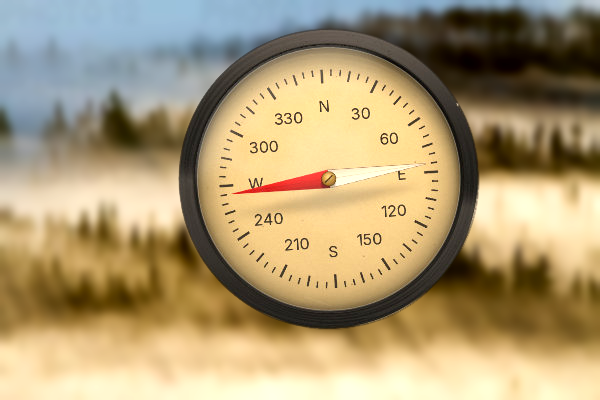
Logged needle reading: 265
